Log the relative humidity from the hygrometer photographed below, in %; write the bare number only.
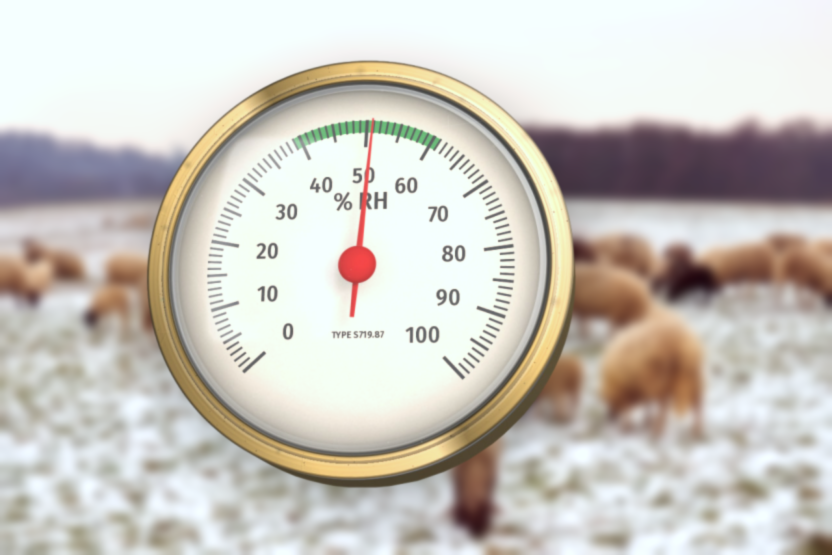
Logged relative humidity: 51
